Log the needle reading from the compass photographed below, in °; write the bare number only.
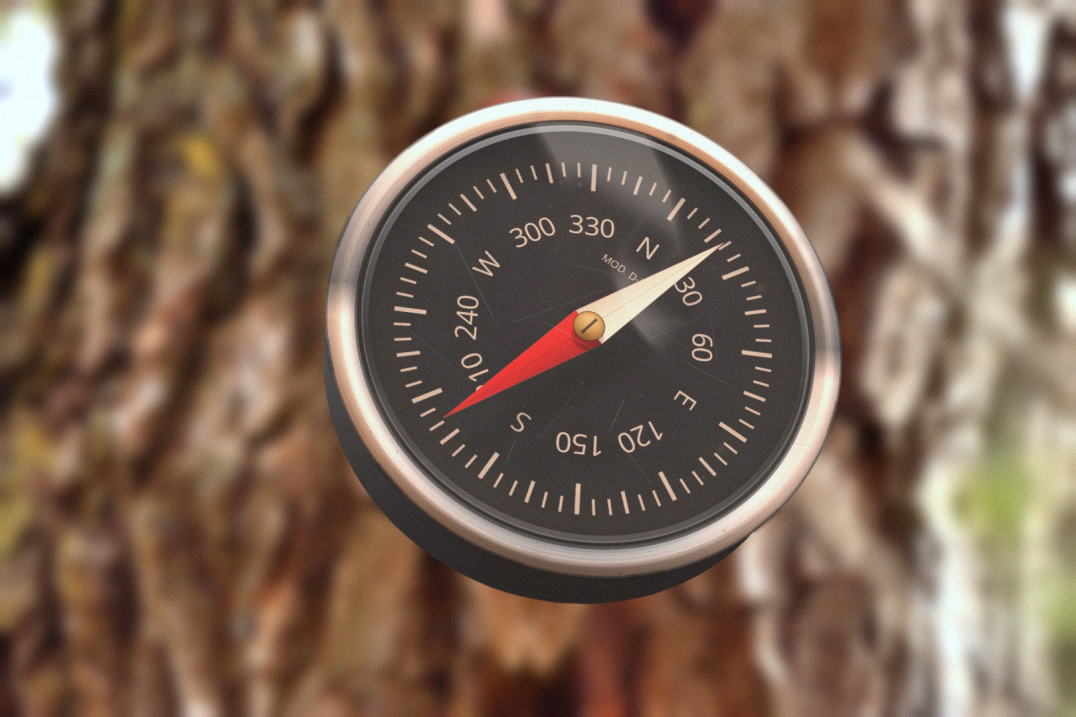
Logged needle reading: 200
